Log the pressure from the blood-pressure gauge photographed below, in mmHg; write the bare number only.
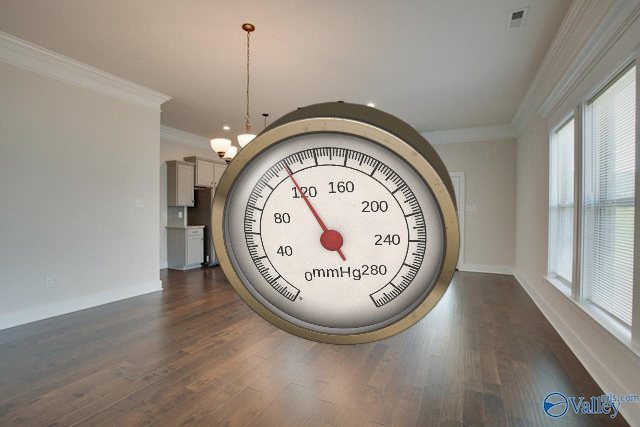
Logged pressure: 120
